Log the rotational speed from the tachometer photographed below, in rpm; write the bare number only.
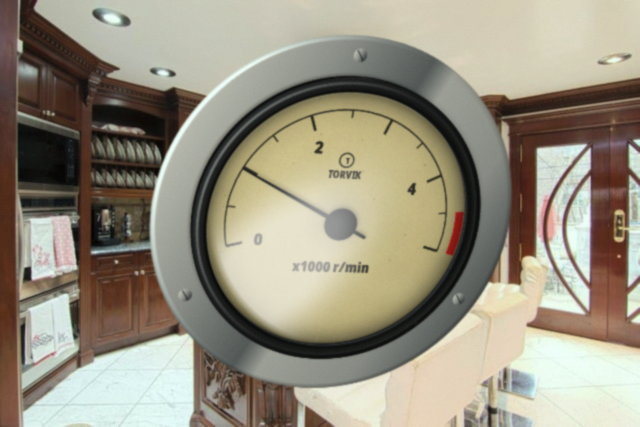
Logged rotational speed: 1000
